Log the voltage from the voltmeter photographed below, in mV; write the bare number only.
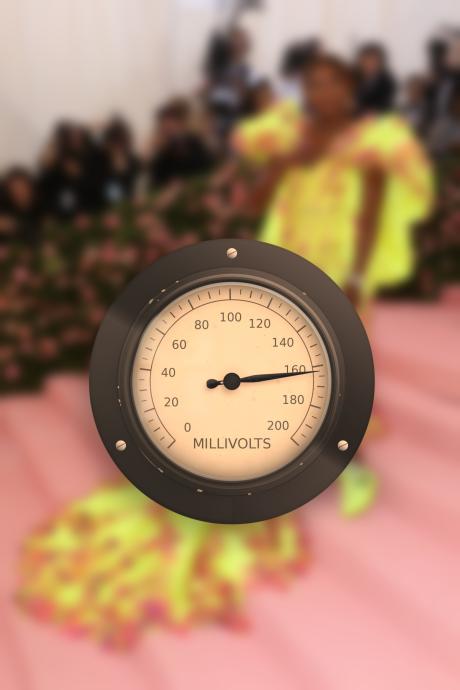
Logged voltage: 162.5
